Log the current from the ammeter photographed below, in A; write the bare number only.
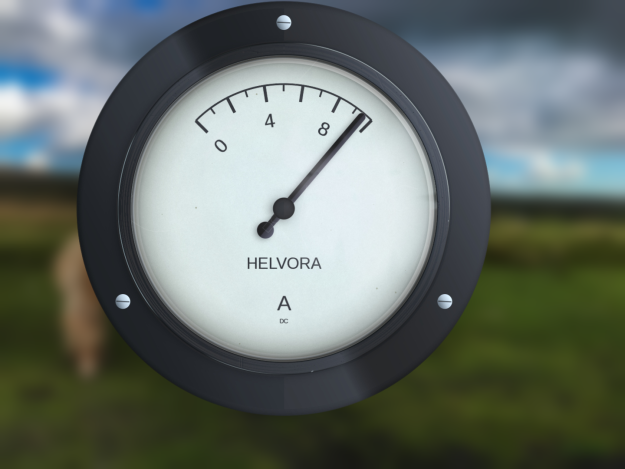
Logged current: 9.5
